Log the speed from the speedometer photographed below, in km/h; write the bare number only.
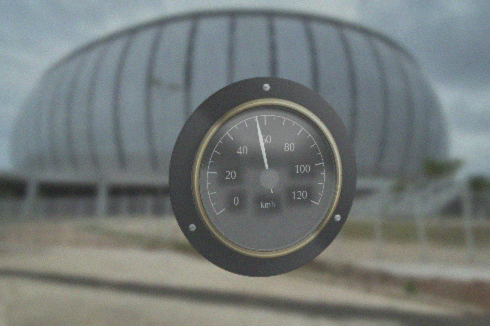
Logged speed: 55
